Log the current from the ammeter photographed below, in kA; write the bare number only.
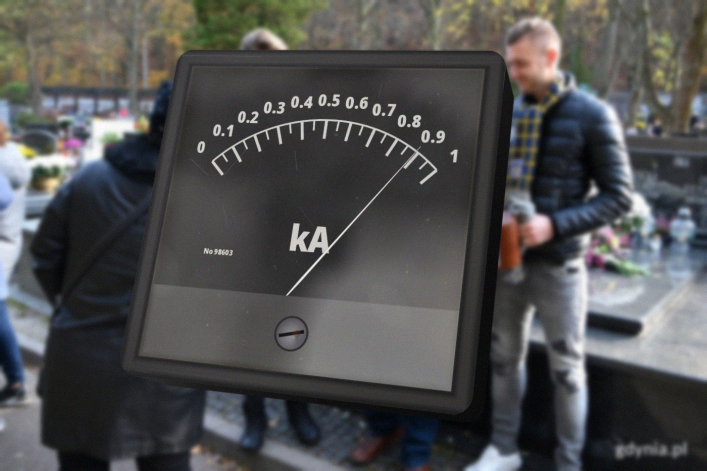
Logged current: 0.9
